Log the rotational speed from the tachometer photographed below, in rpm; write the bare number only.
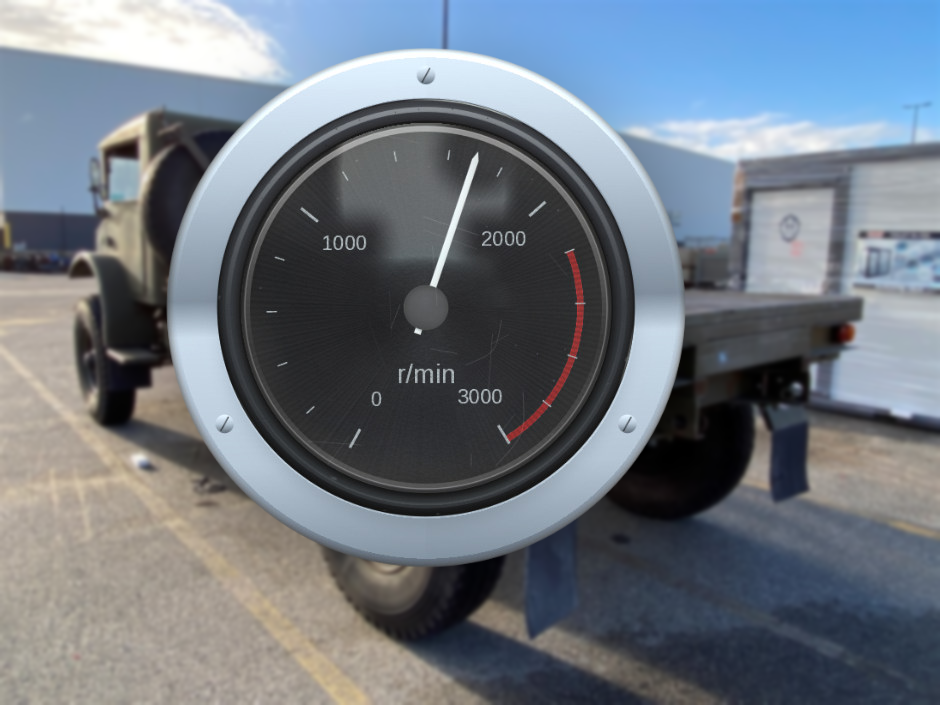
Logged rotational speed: 1700
